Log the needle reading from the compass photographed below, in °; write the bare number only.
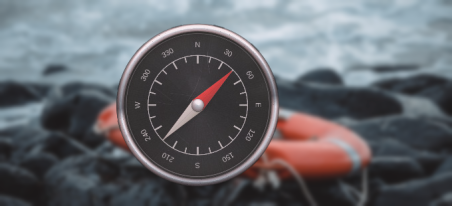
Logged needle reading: 45
